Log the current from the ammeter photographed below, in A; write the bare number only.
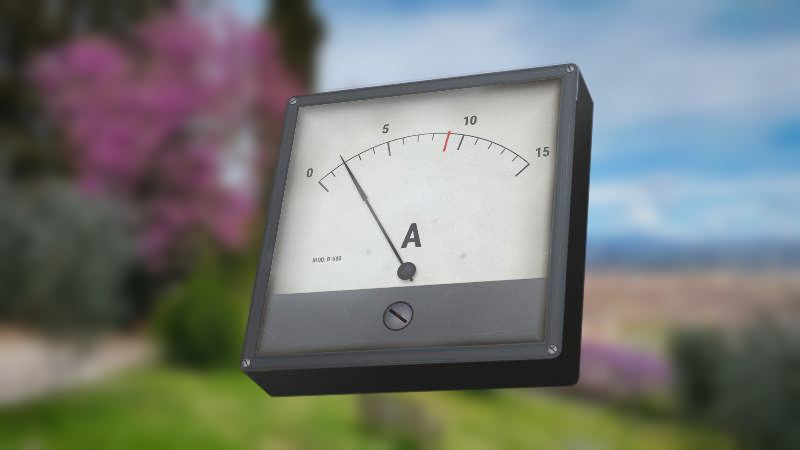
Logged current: 2
